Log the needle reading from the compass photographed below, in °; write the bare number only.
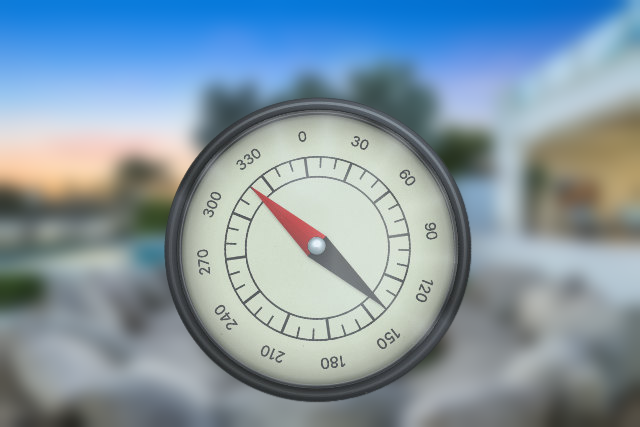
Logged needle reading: 320
